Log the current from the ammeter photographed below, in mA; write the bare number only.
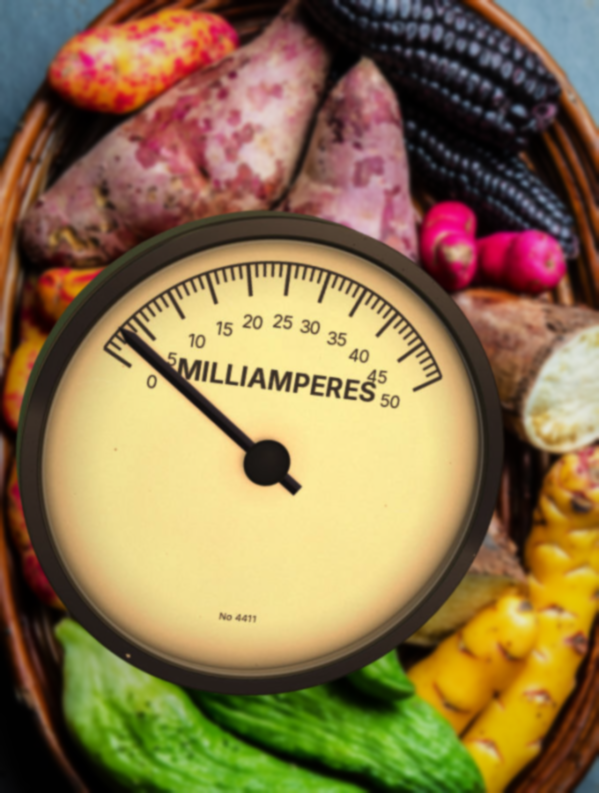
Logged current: 3
